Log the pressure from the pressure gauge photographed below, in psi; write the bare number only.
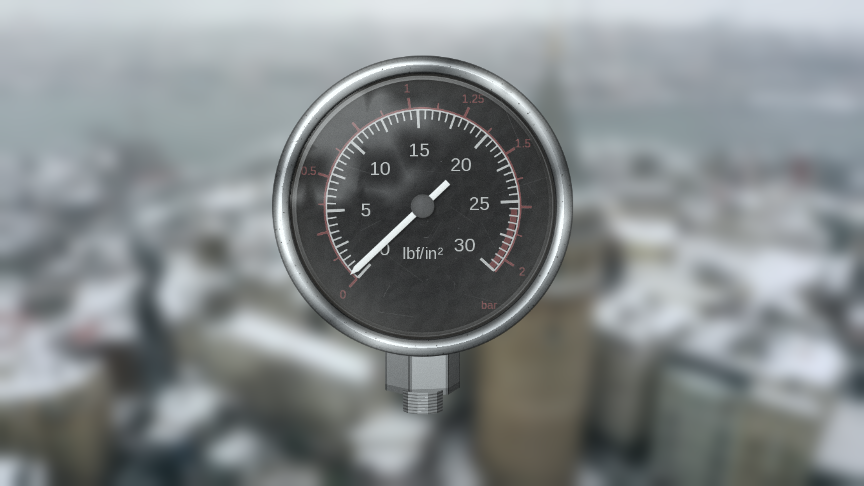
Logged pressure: 0.5
